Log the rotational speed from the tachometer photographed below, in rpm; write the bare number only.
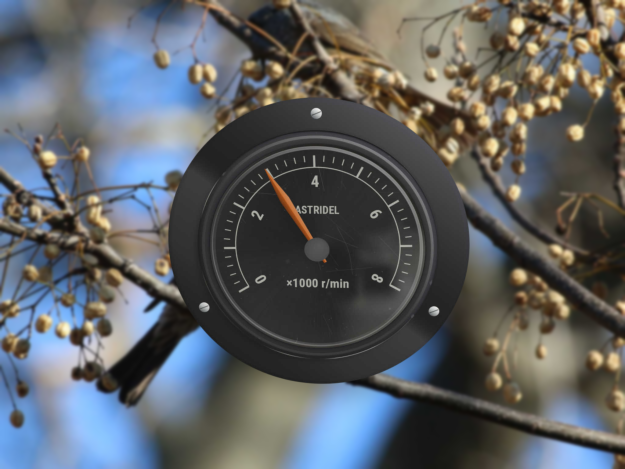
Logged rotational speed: 3000
